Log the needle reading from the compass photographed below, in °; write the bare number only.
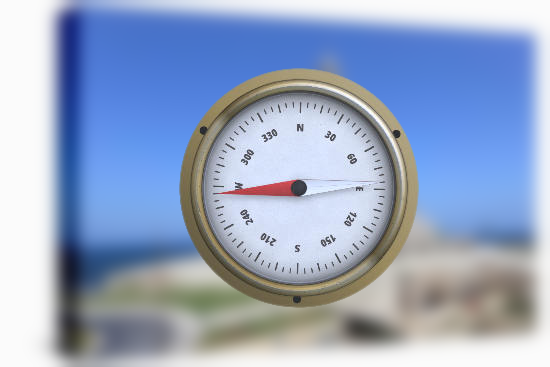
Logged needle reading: 265
